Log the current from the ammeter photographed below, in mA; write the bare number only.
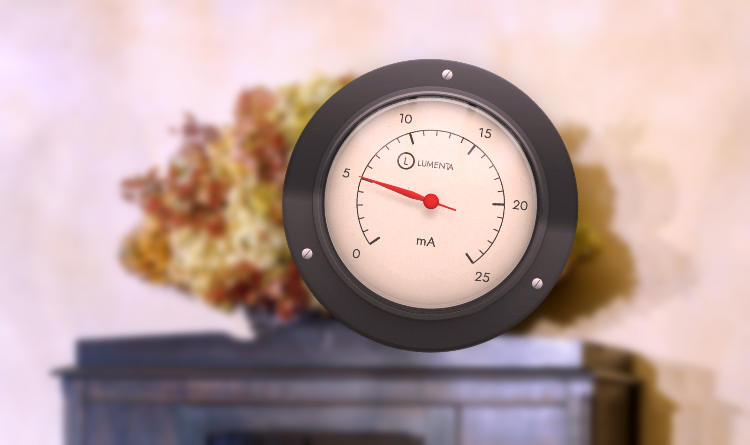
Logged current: 5
